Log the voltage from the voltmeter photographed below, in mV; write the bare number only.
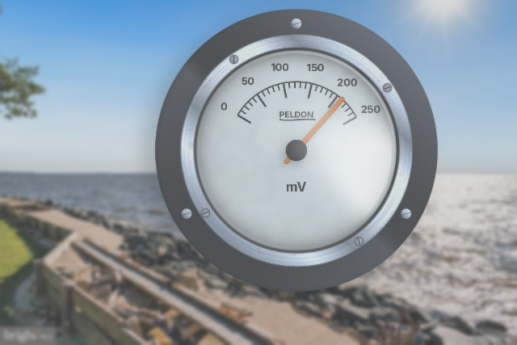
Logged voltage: 210
